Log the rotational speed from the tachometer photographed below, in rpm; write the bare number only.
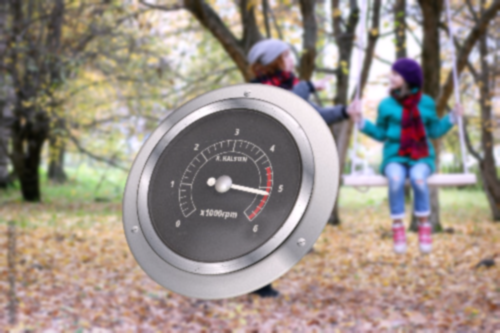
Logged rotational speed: 5200
